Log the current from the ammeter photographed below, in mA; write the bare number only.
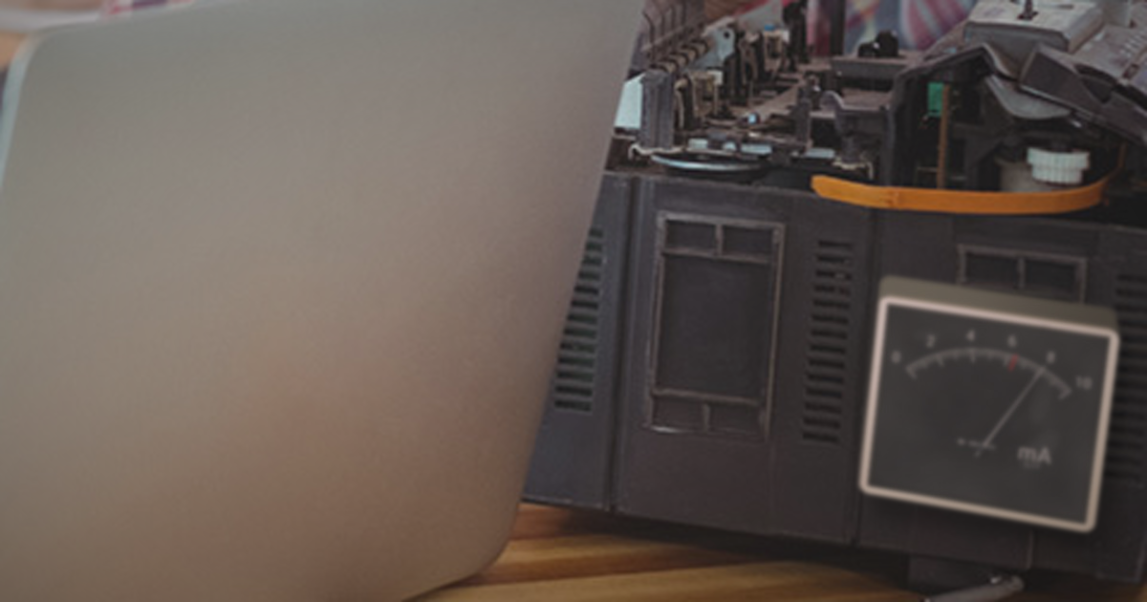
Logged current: 8
